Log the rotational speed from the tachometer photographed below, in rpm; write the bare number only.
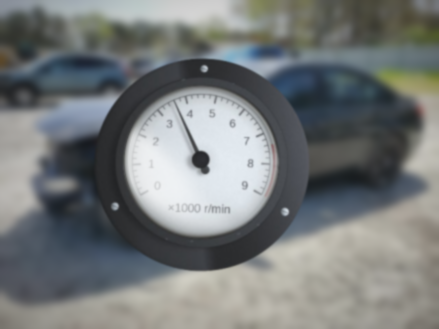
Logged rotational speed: 3600
